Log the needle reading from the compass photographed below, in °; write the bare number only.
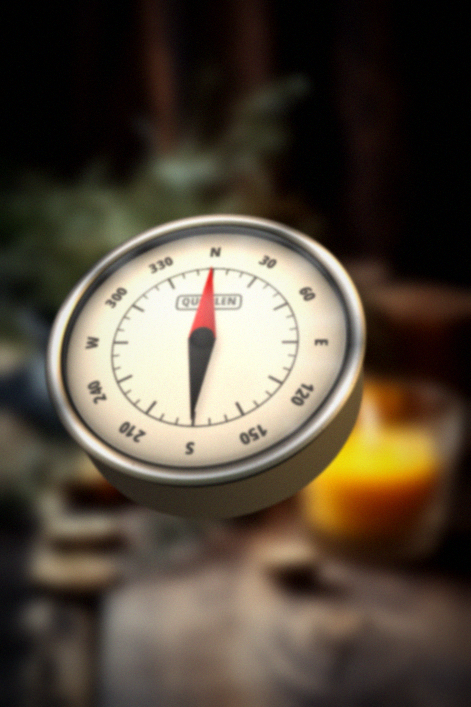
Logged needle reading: 0
